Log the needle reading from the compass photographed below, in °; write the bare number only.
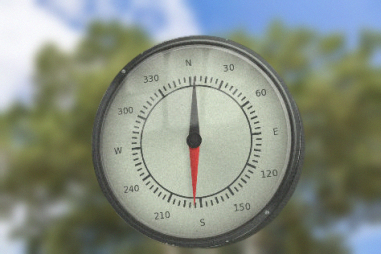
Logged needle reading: 185
